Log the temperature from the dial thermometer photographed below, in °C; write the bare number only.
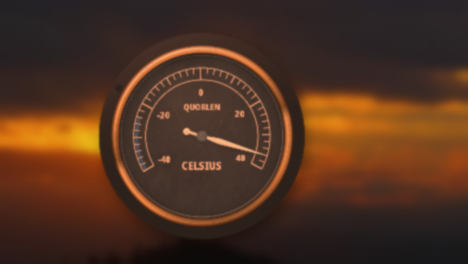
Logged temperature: 36
